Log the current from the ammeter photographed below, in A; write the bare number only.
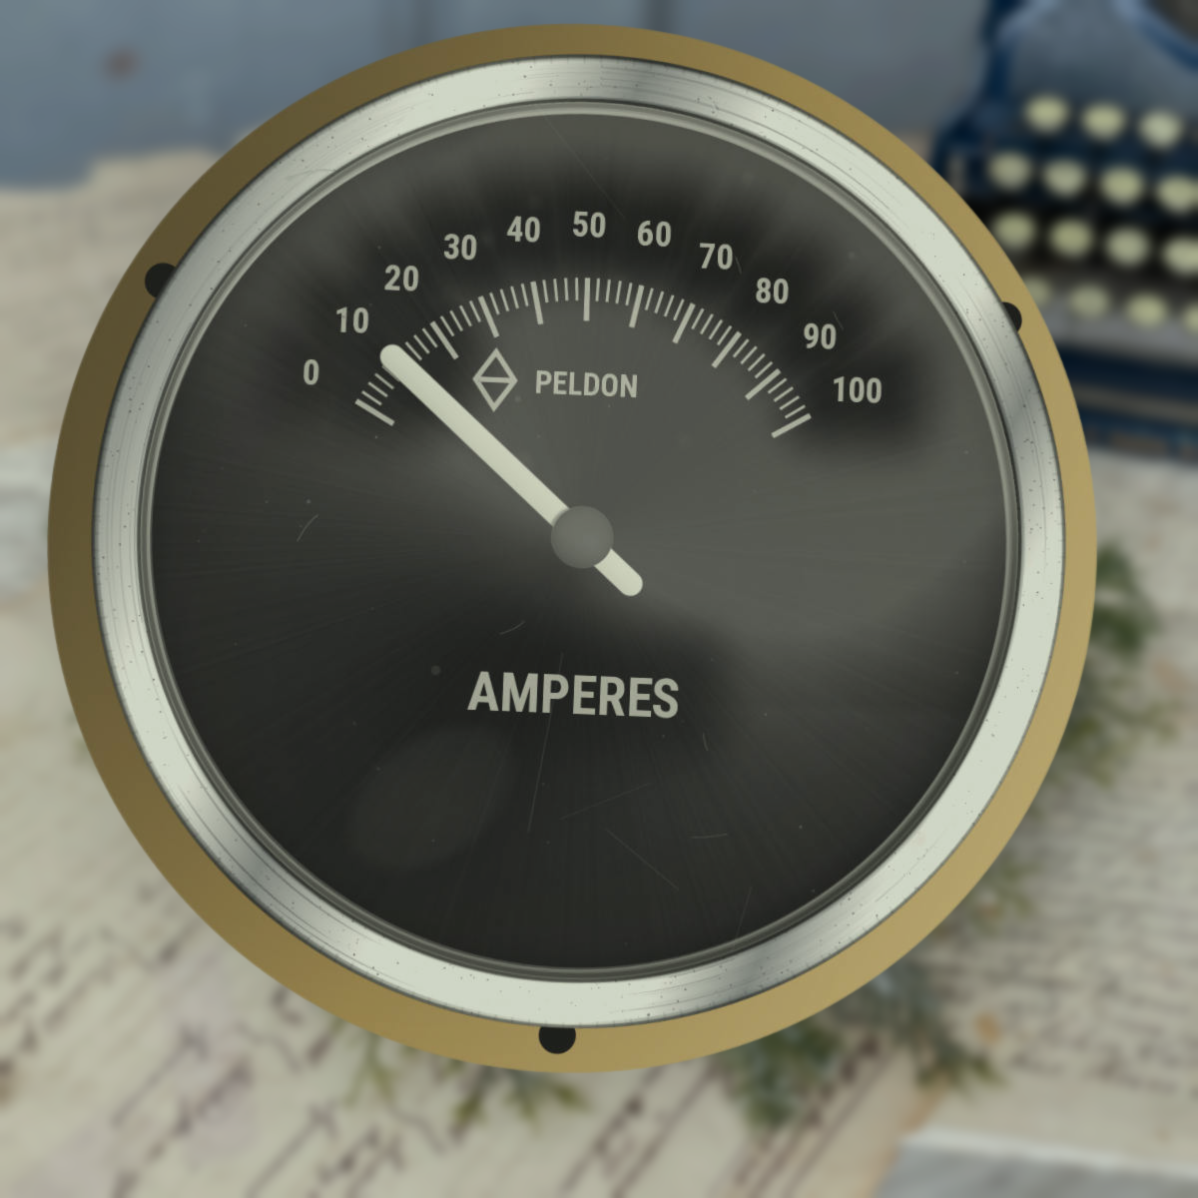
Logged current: 10
